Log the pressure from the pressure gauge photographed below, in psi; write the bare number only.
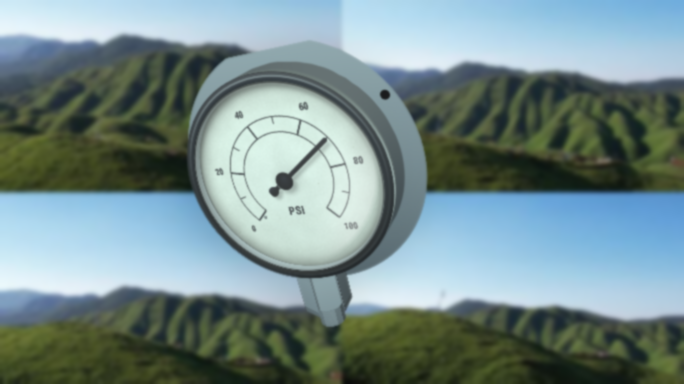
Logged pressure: 70
